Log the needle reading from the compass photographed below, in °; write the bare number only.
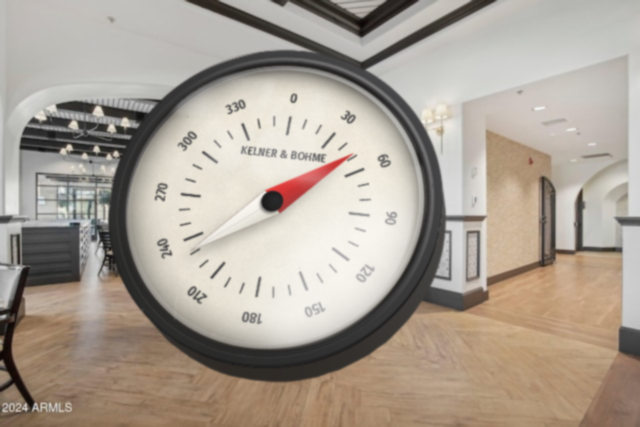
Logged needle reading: 50
